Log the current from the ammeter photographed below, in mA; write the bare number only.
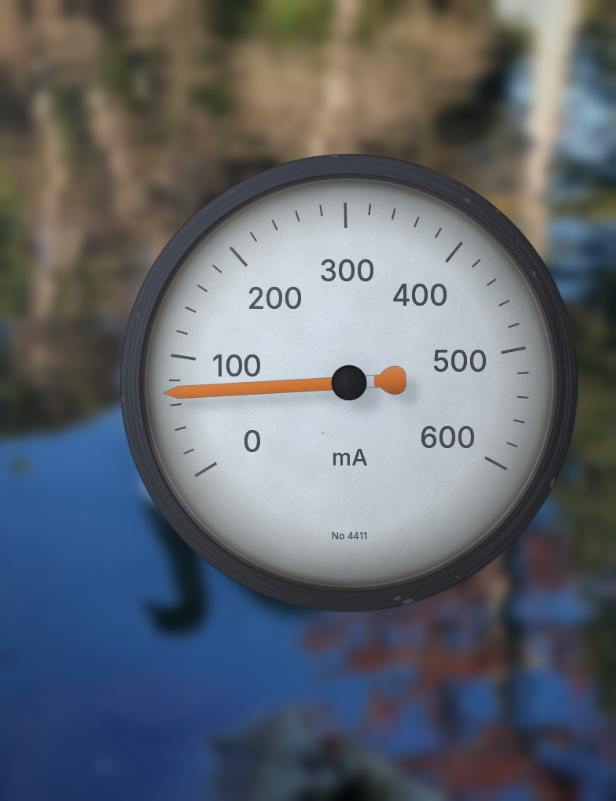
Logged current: 70
